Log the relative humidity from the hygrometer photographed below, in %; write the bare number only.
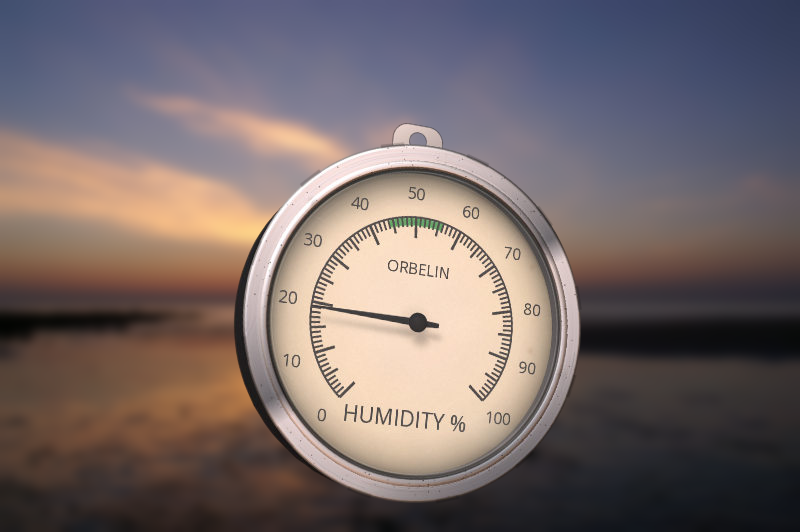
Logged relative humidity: 19
